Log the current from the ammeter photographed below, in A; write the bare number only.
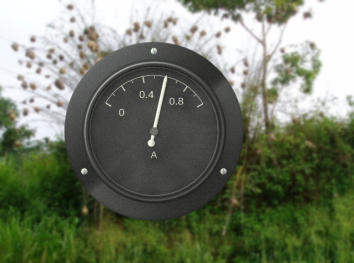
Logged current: 0.6
